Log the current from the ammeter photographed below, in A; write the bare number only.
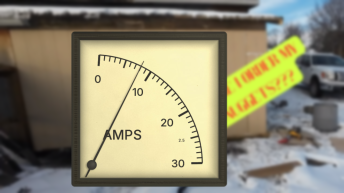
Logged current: 8
